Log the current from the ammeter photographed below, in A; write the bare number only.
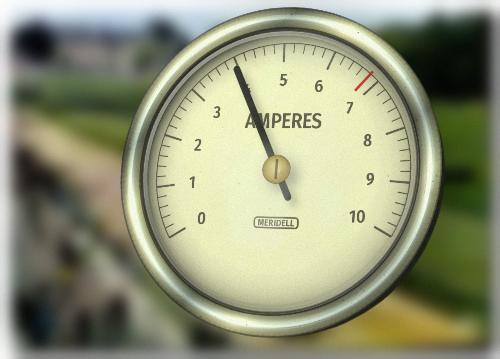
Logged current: 4
